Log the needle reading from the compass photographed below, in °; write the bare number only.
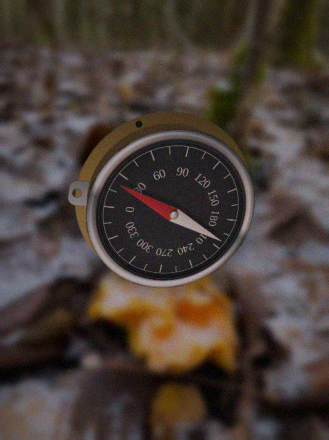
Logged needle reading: 22.5
